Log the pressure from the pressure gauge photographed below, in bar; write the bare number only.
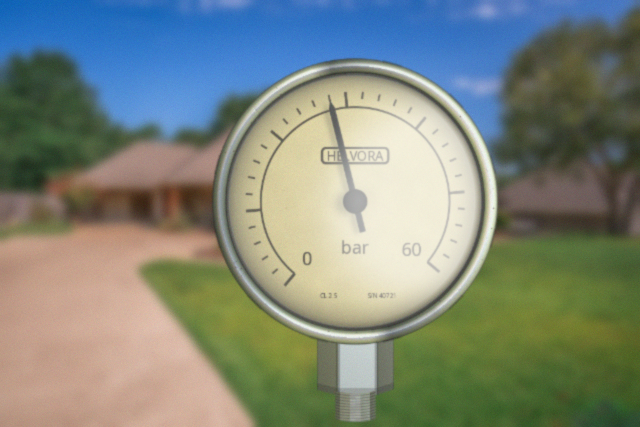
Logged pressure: 28
